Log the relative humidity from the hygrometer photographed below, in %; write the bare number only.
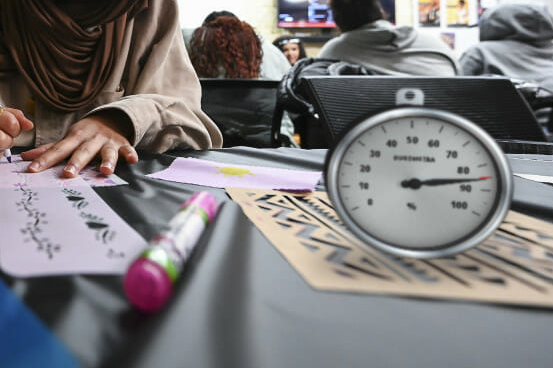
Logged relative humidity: 85
